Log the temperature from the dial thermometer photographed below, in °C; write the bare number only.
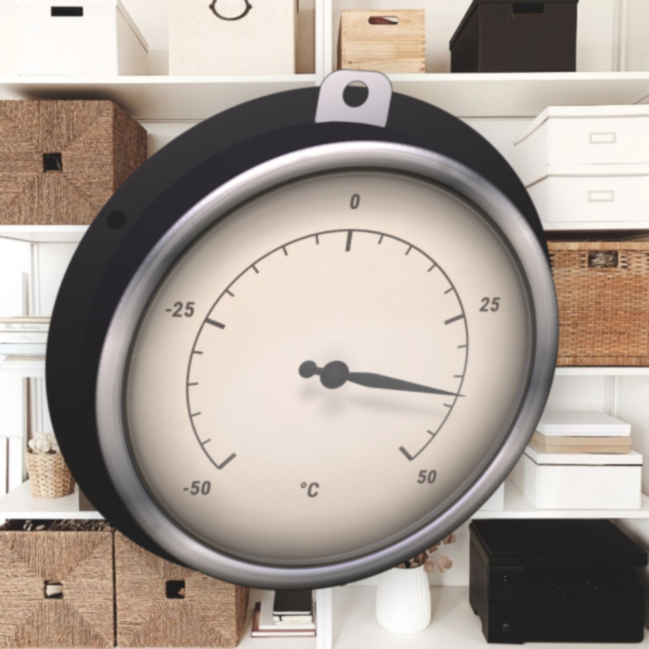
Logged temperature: 37.5
